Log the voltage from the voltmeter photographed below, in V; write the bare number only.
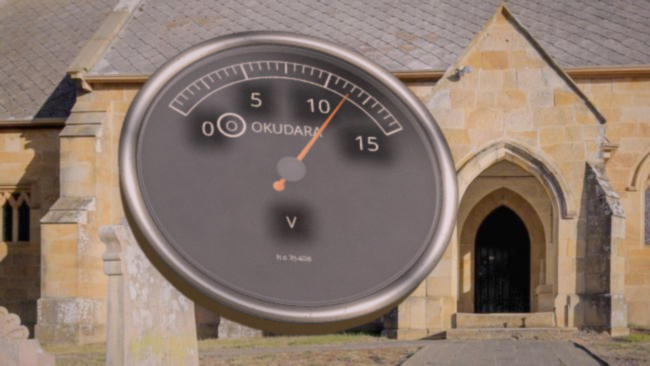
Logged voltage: 11.5
